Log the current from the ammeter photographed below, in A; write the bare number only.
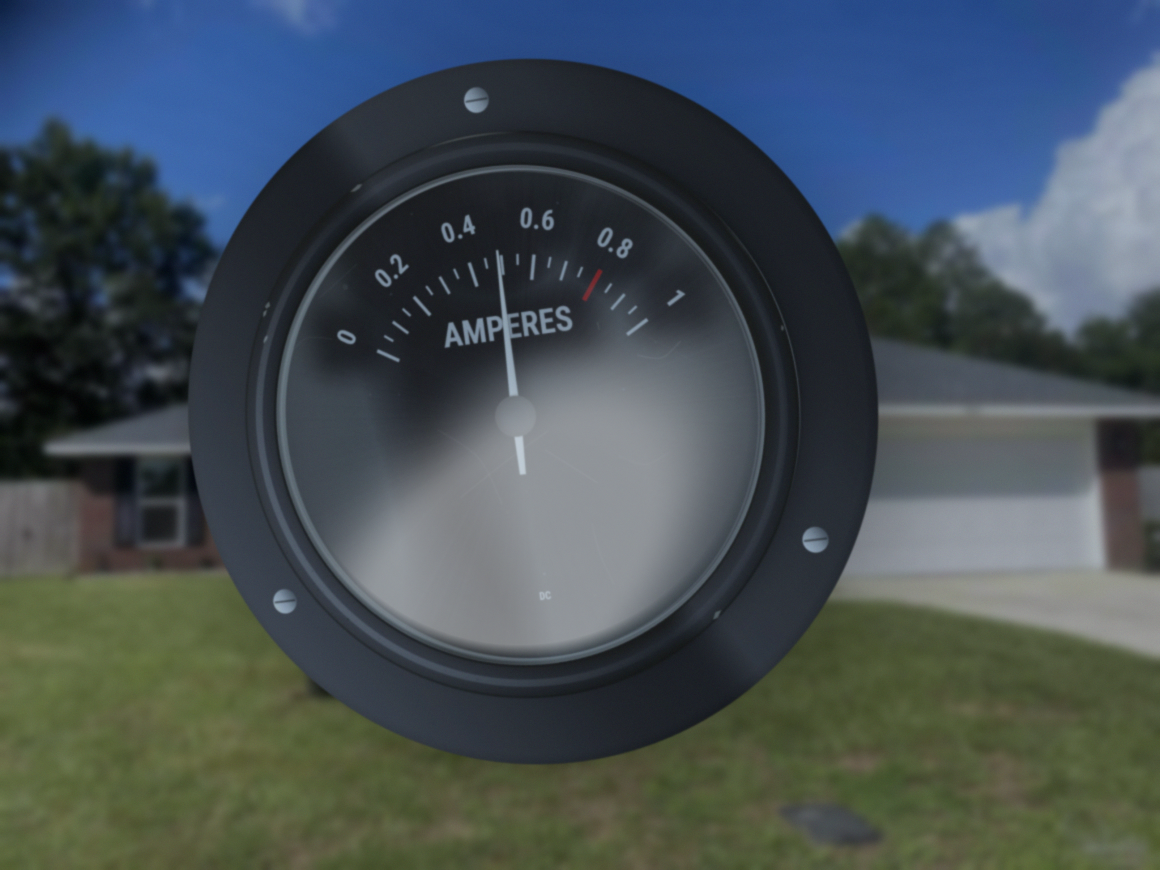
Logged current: 0.5
